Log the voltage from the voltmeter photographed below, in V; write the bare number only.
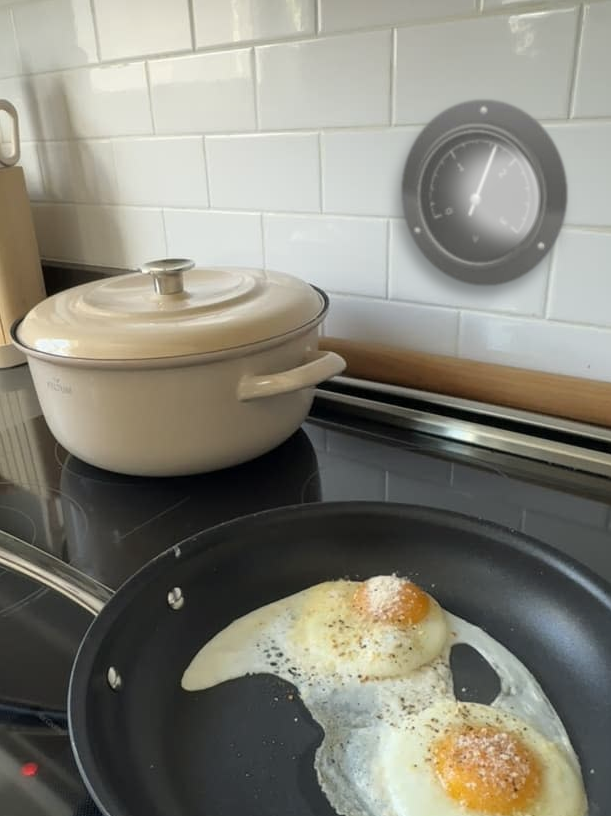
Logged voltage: 1.7
